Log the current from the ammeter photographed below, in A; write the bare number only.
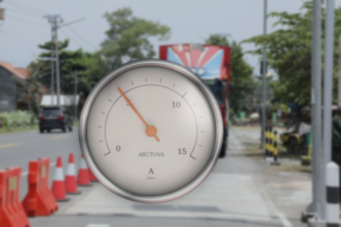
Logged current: 5
